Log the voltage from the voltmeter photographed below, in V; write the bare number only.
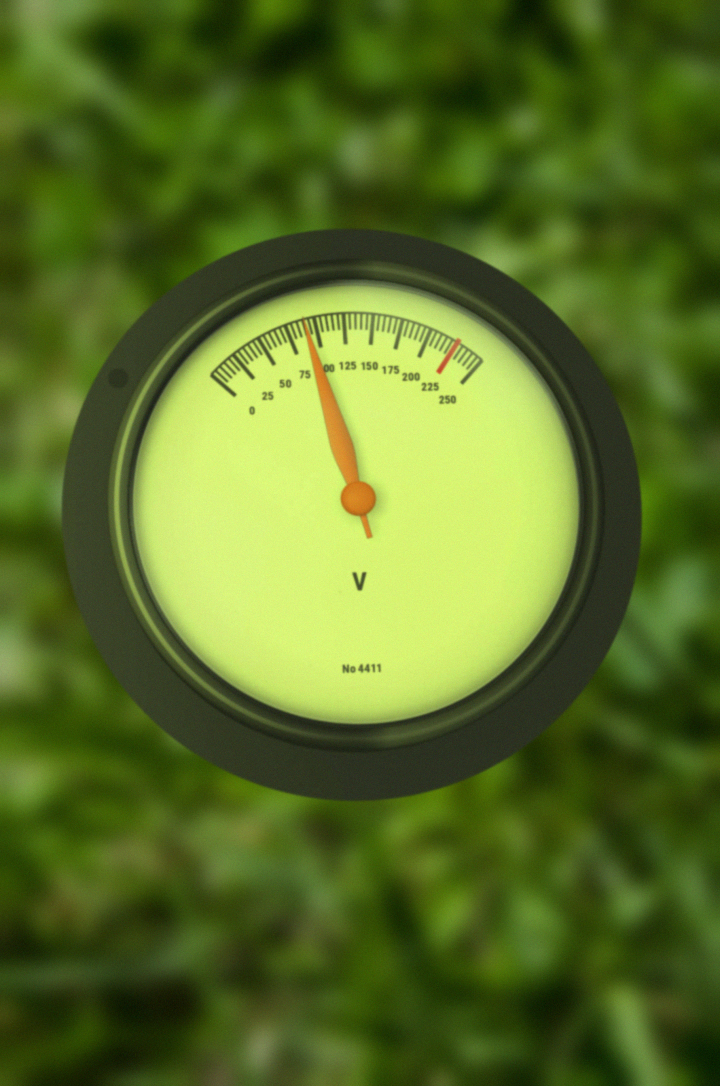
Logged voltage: 90
